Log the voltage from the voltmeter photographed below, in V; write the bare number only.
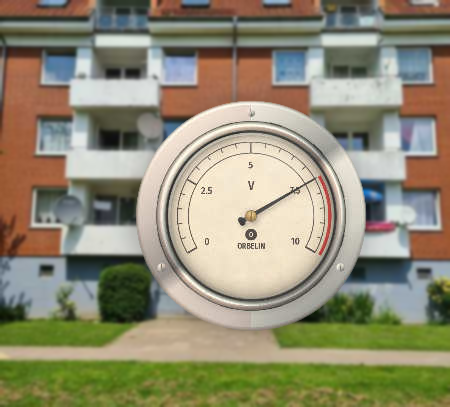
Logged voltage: 7.5
